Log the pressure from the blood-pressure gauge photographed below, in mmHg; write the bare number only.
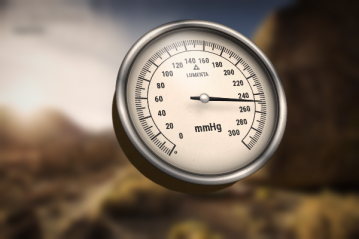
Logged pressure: 250
